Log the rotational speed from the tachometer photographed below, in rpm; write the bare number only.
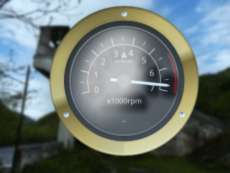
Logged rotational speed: 6750
